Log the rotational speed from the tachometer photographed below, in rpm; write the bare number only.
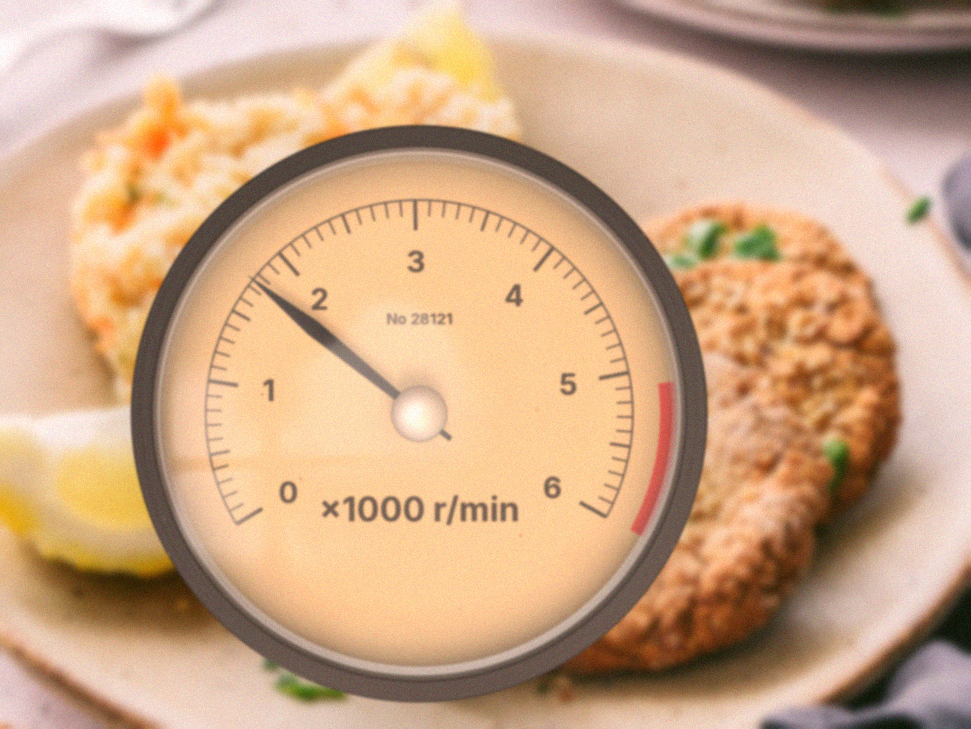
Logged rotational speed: 1750
